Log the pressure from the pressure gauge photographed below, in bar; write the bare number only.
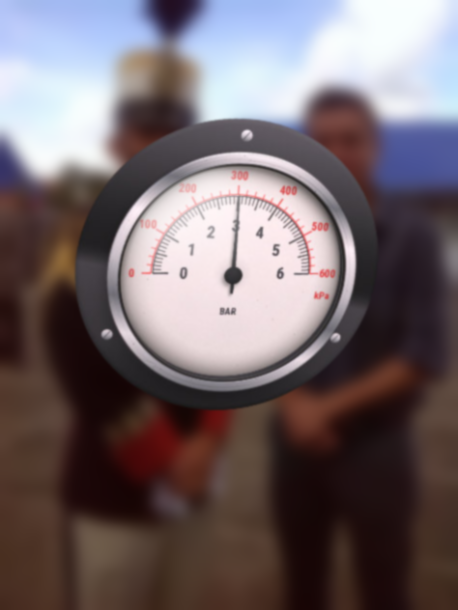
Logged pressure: 3
